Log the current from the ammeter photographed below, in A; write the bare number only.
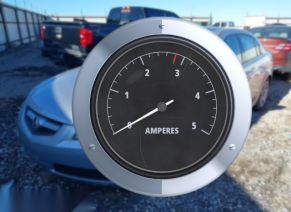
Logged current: 0
